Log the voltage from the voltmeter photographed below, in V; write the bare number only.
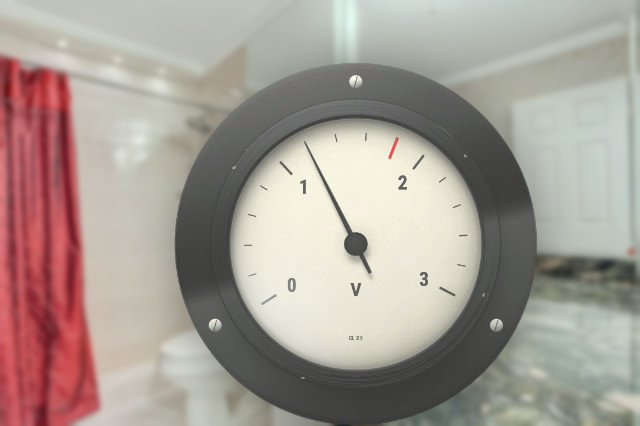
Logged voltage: 1.2
